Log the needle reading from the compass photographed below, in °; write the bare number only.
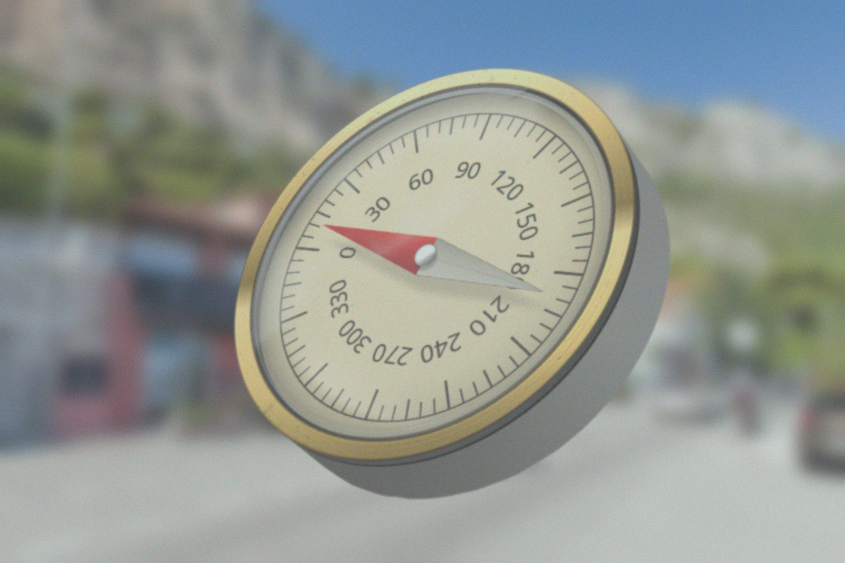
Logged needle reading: 10
